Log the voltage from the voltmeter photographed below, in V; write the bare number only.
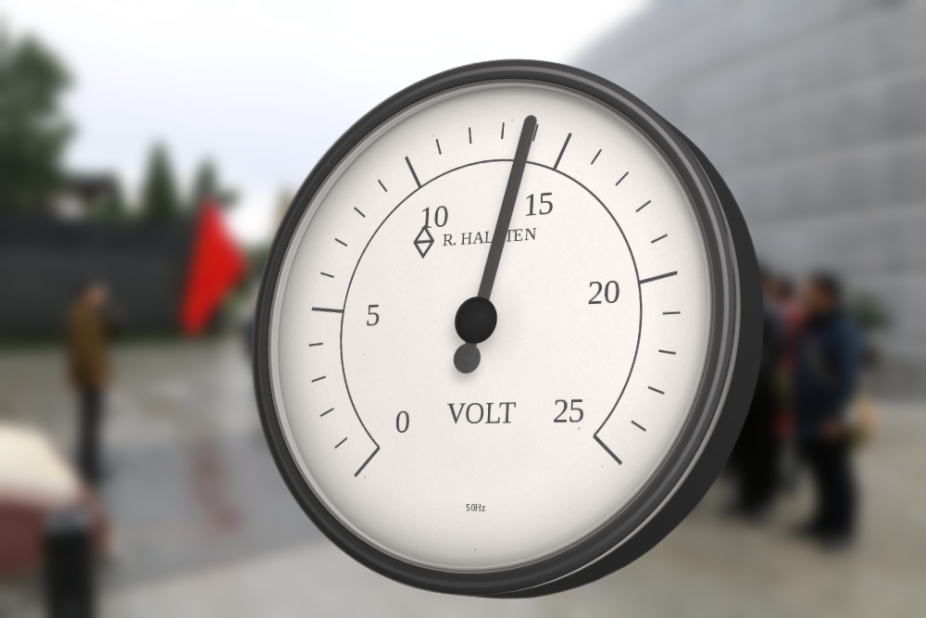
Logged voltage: 14
